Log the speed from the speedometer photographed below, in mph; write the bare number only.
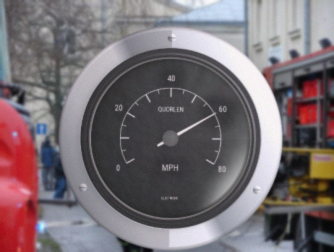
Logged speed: 60
